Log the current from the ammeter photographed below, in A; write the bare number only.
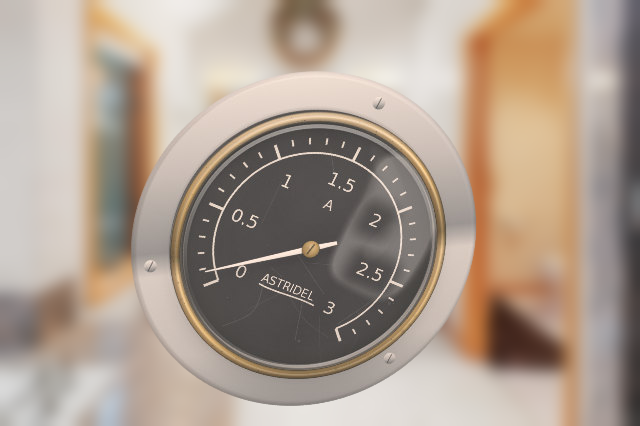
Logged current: 0.1
